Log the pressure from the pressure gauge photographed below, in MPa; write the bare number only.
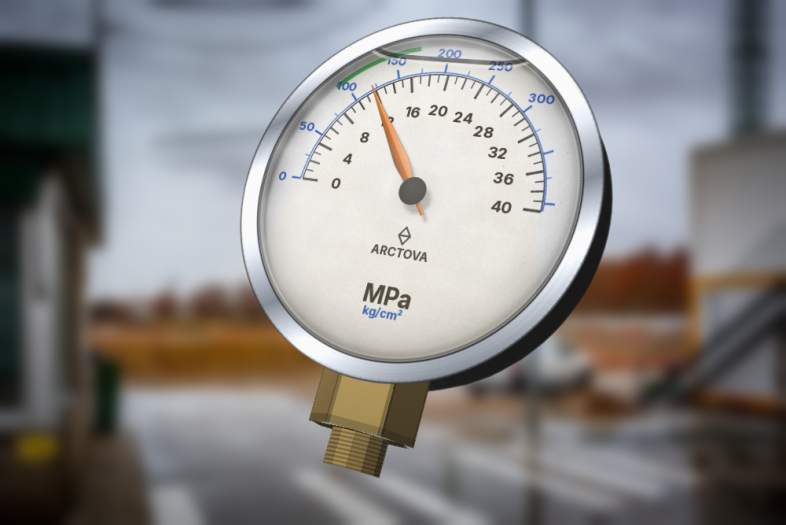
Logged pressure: 12
